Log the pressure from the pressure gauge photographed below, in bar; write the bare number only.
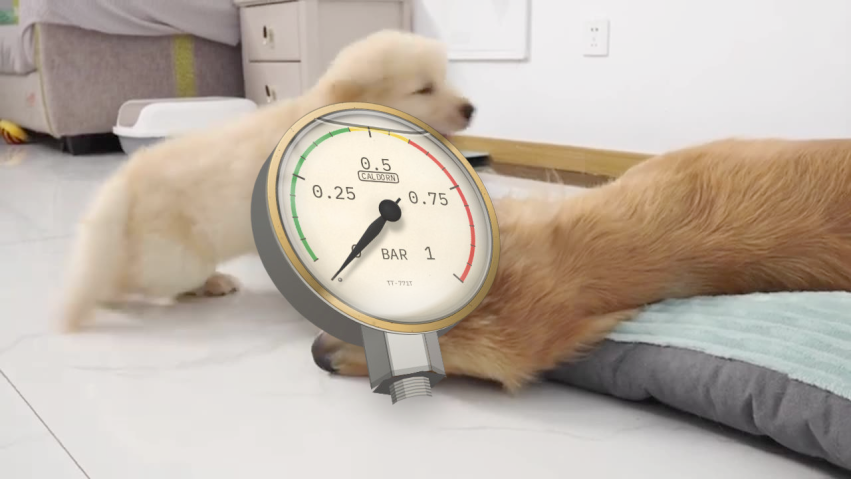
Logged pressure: 0
